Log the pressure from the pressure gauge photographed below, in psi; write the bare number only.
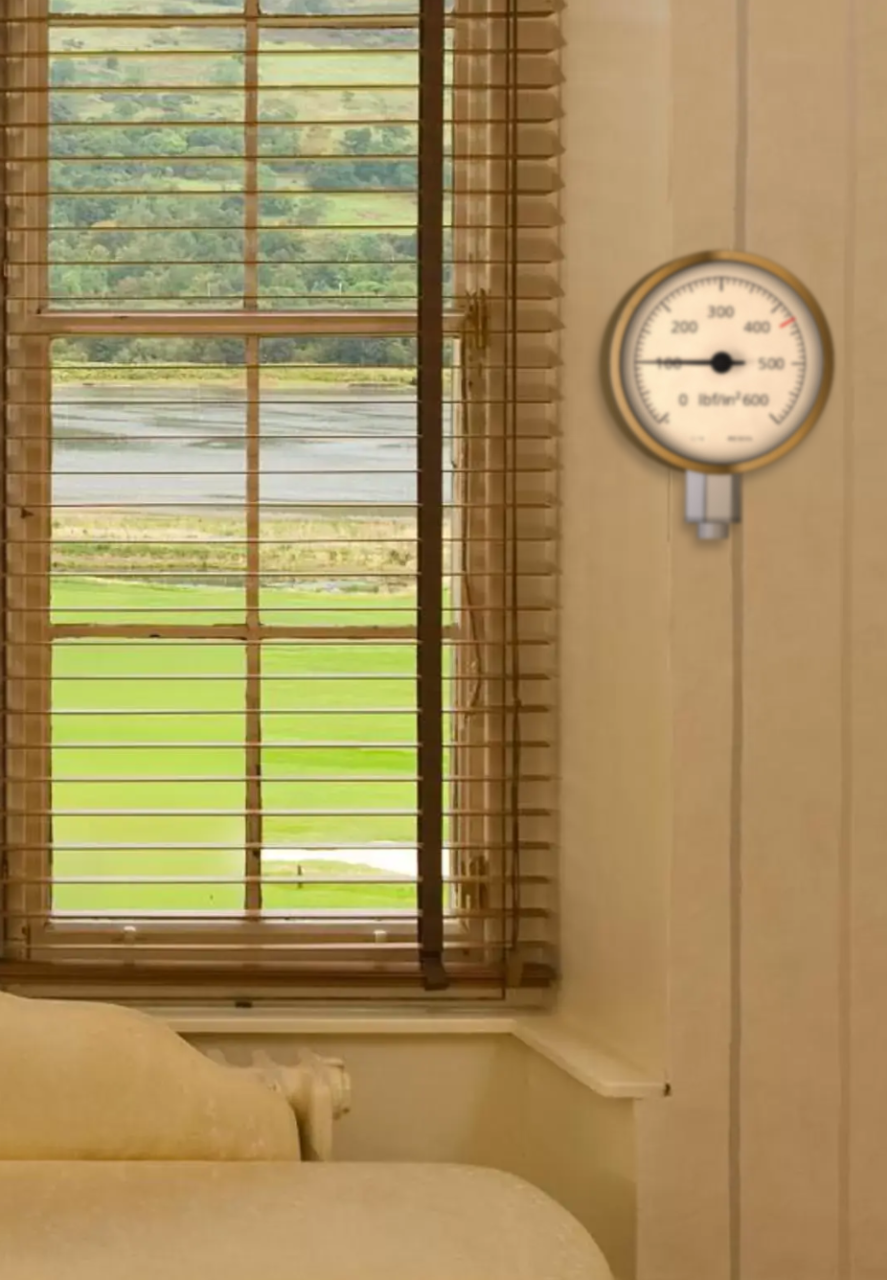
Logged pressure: 100
